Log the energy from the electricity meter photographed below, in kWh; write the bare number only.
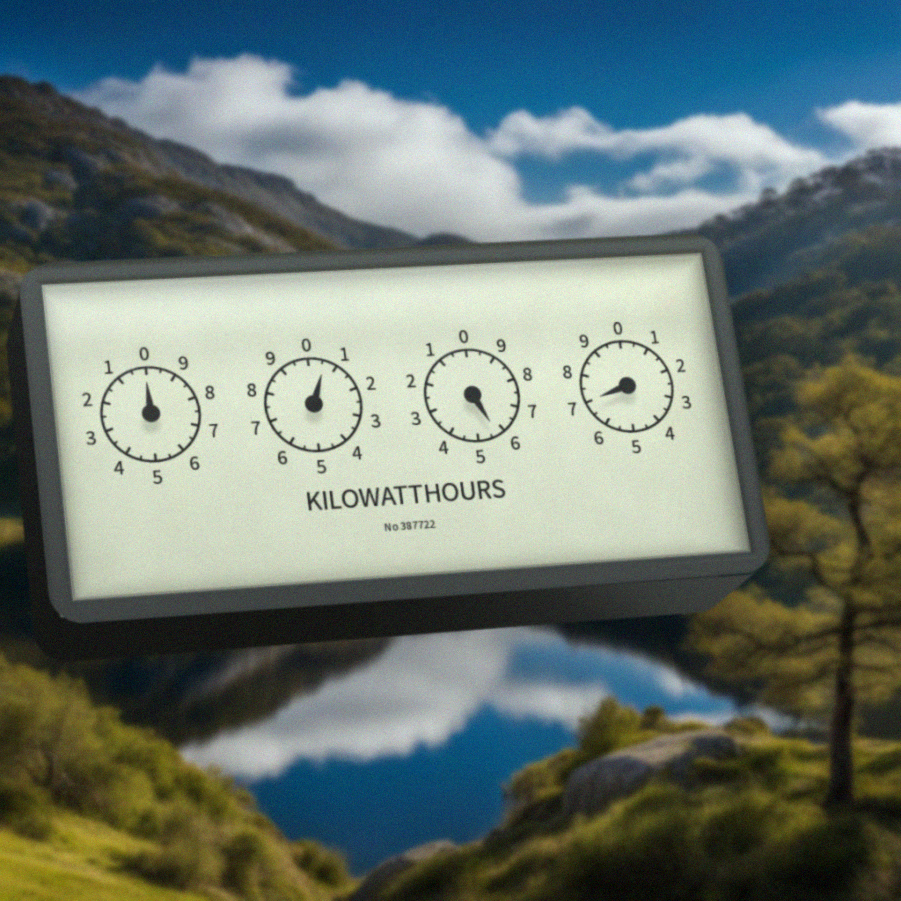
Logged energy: 57
